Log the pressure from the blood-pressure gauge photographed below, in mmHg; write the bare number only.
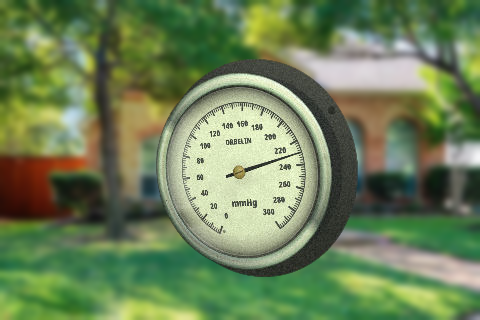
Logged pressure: 230
